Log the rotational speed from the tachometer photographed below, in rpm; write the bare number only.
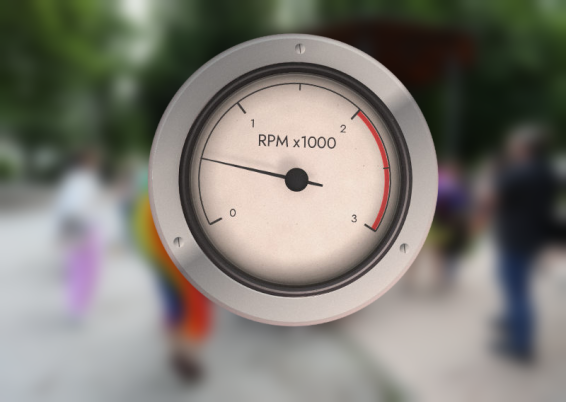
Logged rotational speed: 500
